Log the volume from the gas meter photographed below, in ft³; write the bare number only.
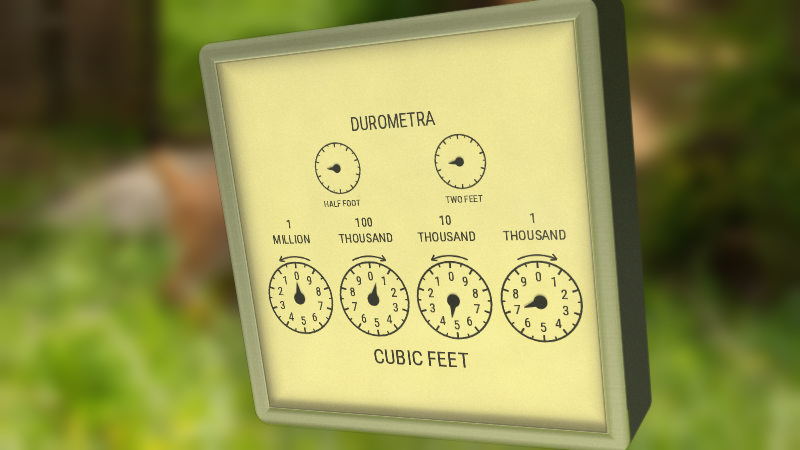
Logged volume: 4700
